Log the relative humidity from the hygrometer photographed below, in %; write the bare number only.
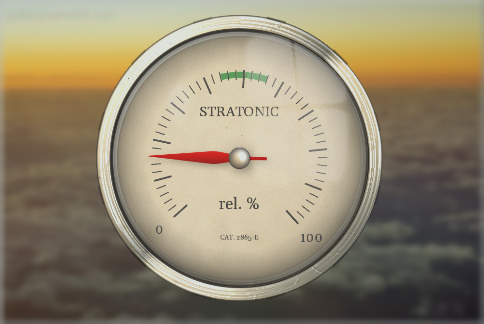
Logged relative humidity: 16
